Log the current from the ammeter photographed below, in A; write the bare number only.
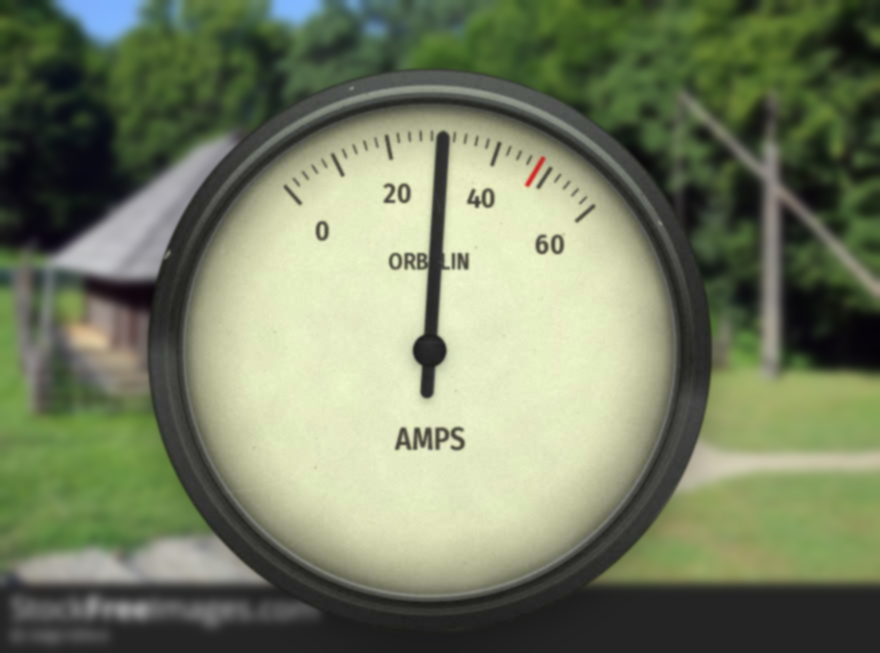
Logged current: 30
